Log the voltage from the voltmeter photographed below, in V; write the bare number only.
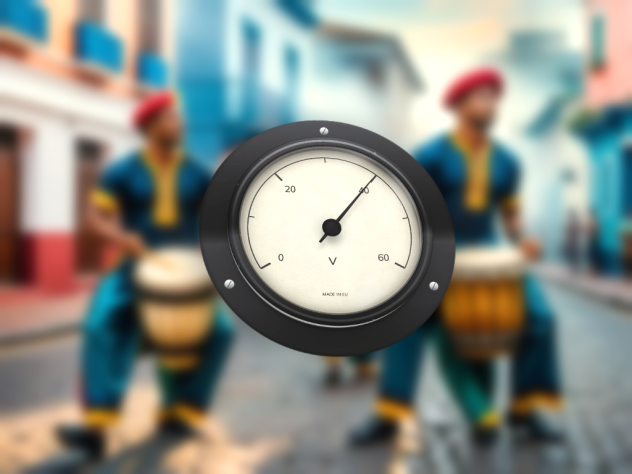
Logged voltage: 40
